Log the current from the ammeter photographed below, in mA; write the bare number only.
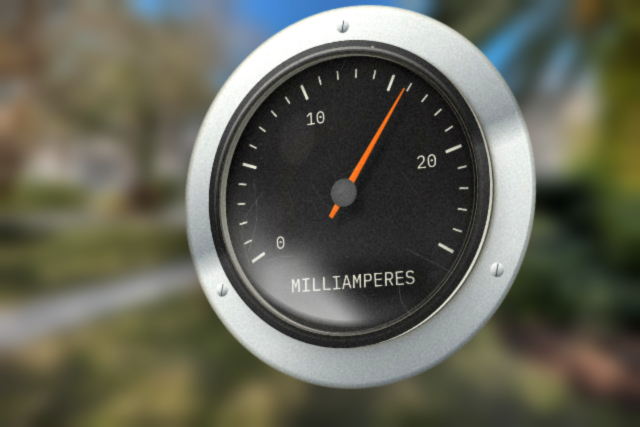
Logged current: 16
